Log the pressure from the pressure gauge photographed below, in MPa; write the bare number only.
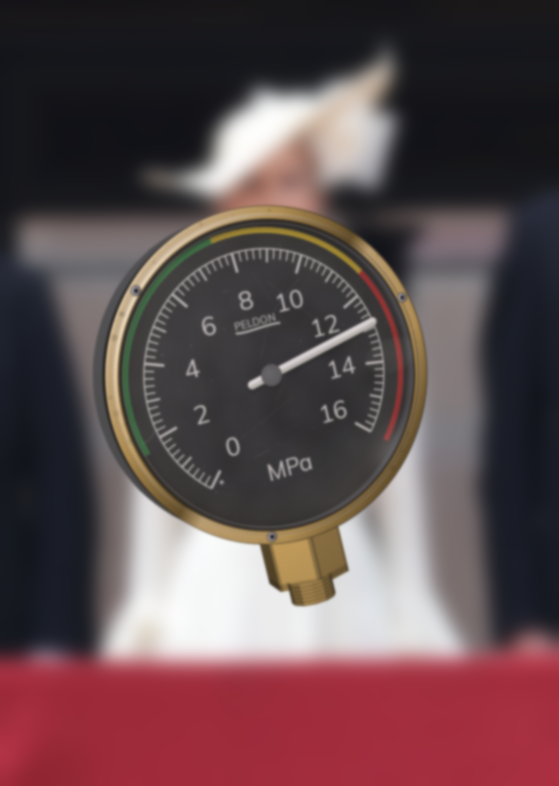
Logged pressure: 12.8
